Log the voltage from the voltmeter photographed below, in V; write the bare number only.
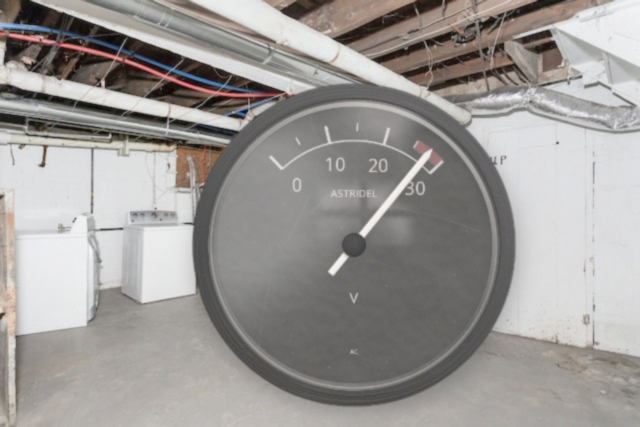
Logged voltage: 27.5
